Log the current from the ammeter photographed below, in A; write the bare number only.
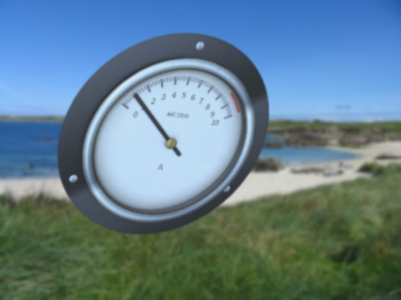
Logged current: 1
